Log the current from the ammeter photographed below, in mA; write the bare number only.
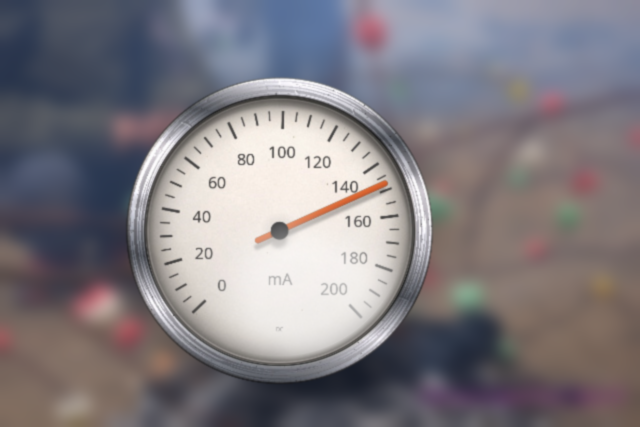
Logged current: 147.5
